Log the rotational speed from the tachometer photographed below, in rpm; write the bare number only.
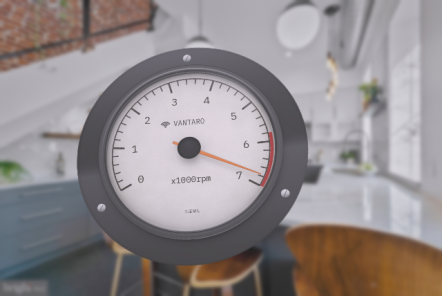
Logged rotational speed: 6800
